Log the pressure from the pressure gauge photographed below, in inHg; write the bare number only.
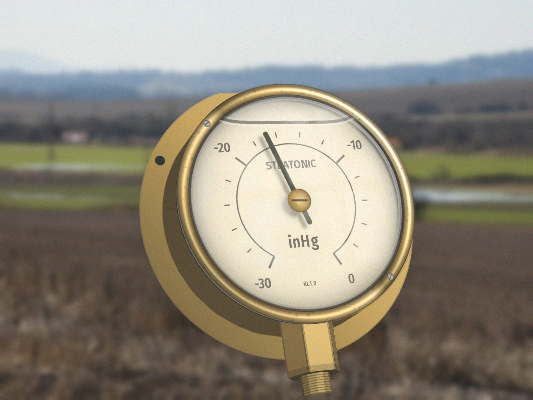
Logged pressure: -17
